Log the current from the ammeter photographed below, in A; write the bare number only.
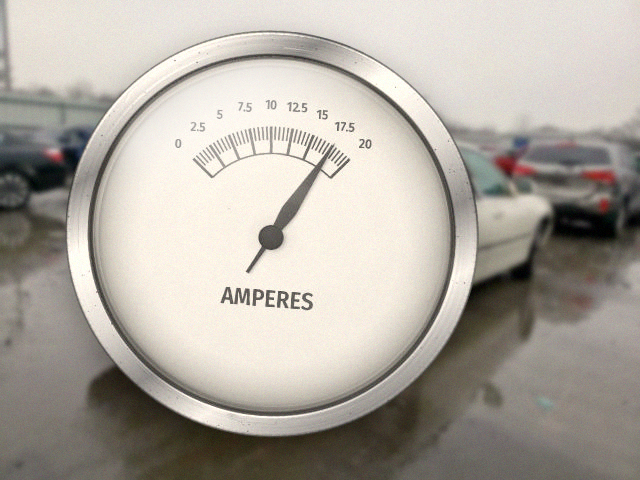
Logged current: 17.5
